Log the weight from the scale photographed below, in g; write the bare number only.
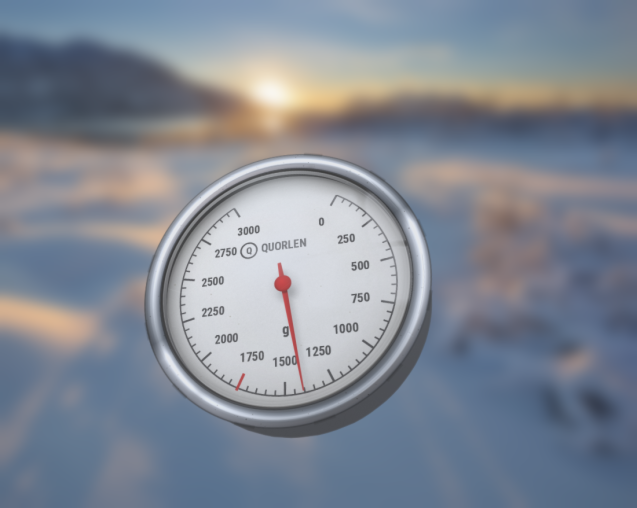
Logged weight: 1400
